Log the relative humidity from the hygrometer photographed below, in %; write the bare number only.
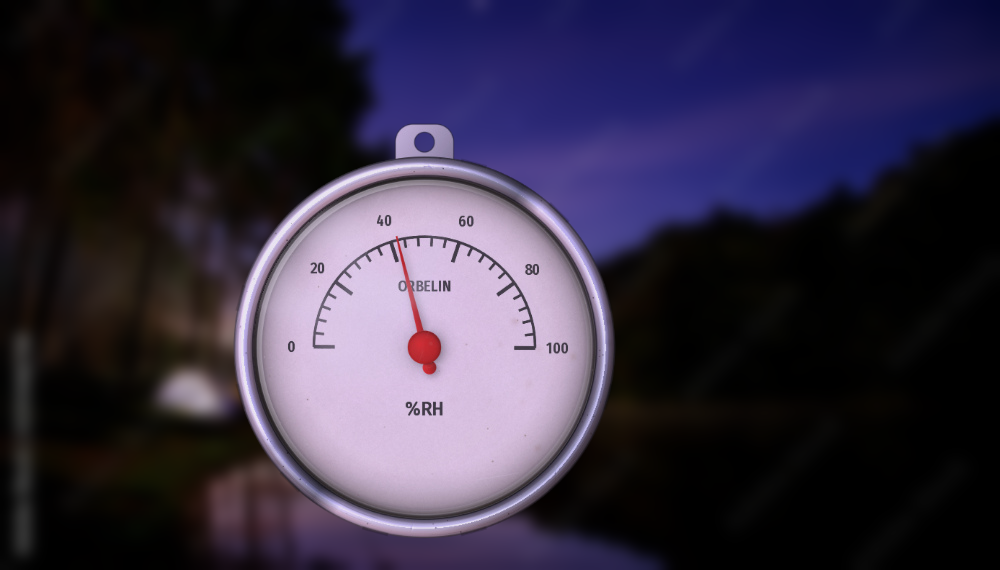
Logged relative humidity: 42
